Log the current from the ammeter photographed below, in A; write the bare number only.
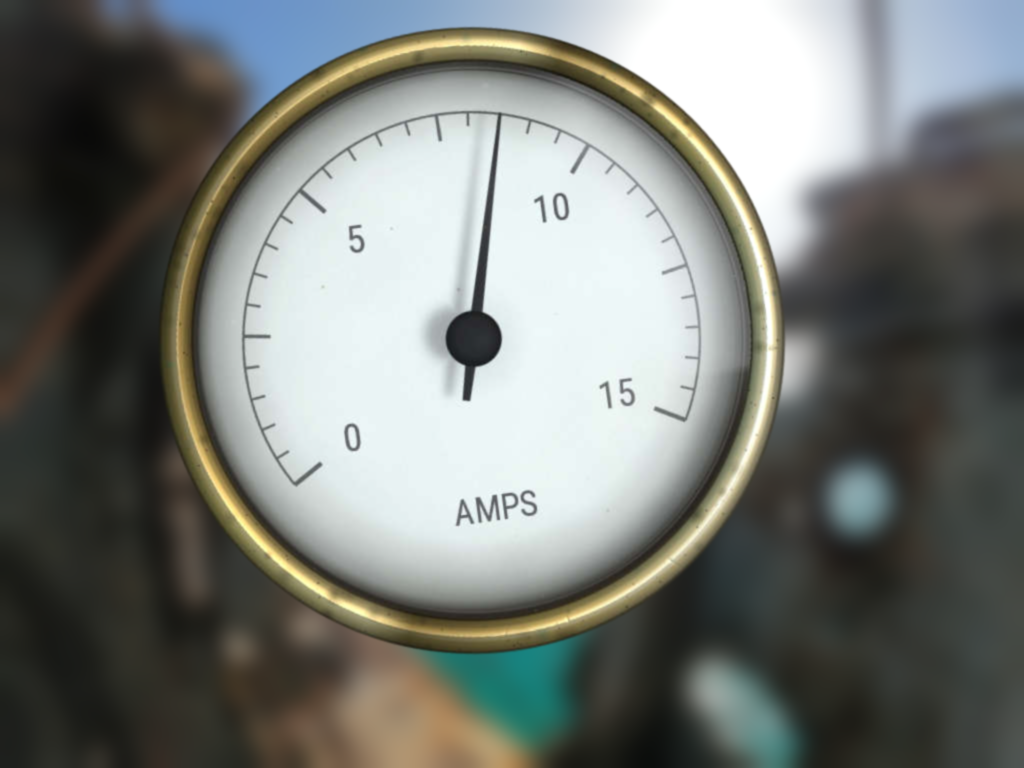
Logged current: 8.5
